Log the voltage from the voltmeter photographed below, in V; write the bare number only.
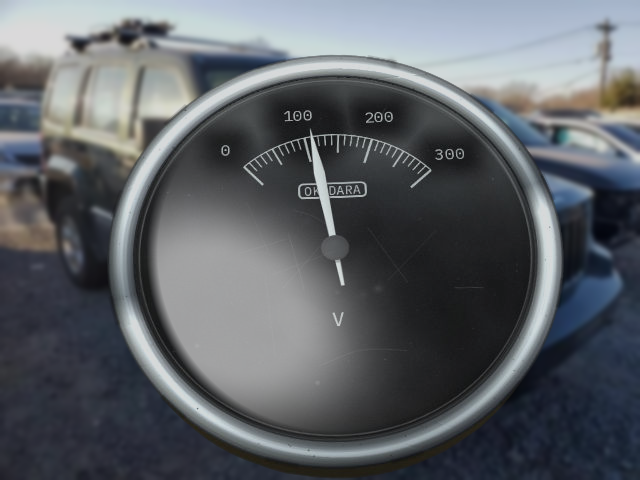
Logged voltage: 110
